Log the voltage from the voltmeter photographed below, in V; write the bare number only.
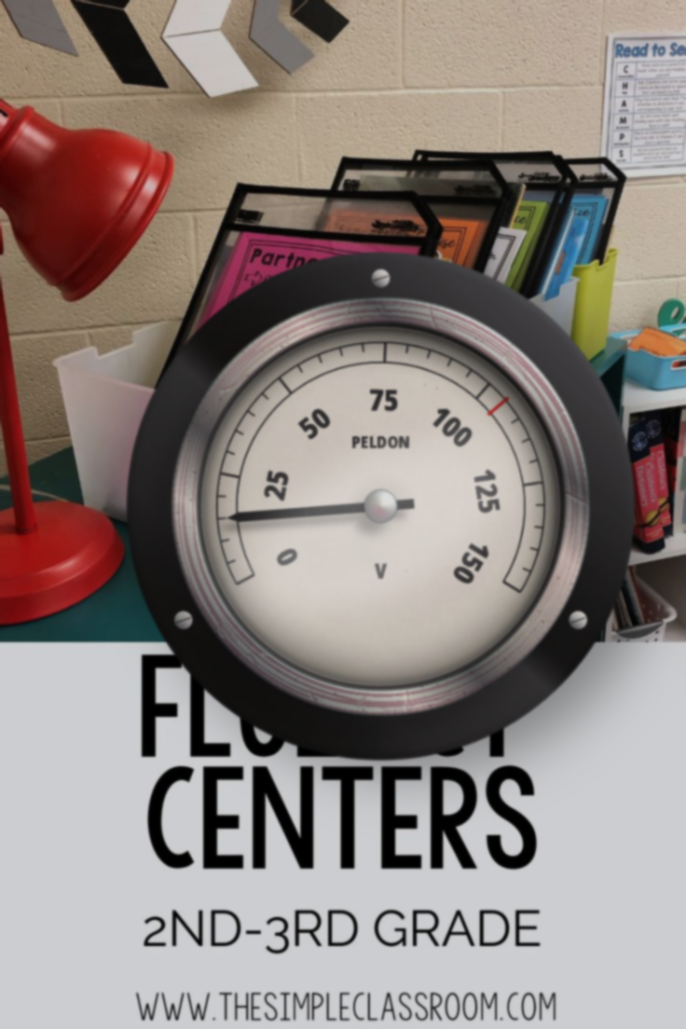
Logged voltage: 15
